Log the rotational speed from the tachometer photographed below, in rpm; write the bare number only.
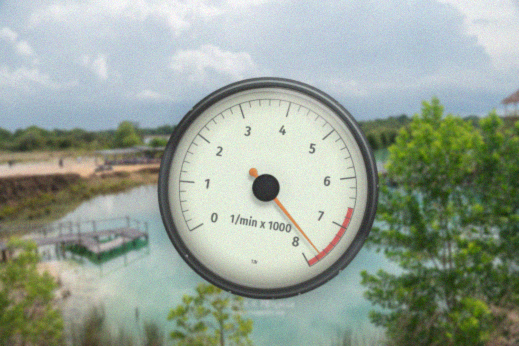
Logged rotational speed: 7700
